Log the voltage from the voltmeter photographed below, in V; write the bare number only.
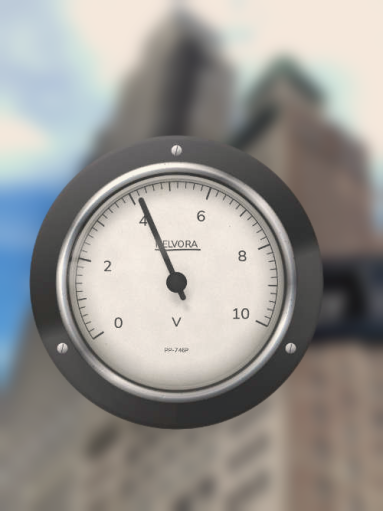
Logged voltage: 4.2
